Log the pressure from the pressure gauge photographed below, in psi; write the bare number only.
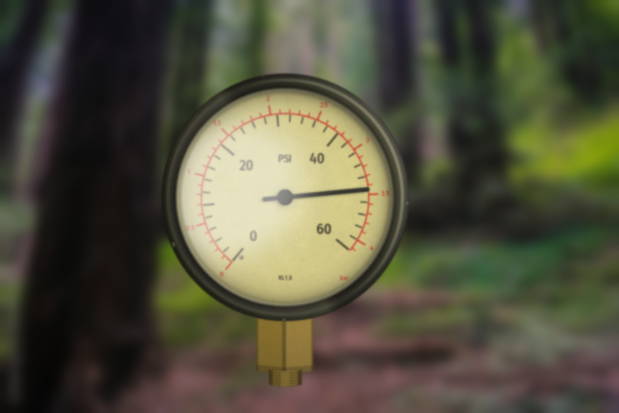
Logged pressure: 50
